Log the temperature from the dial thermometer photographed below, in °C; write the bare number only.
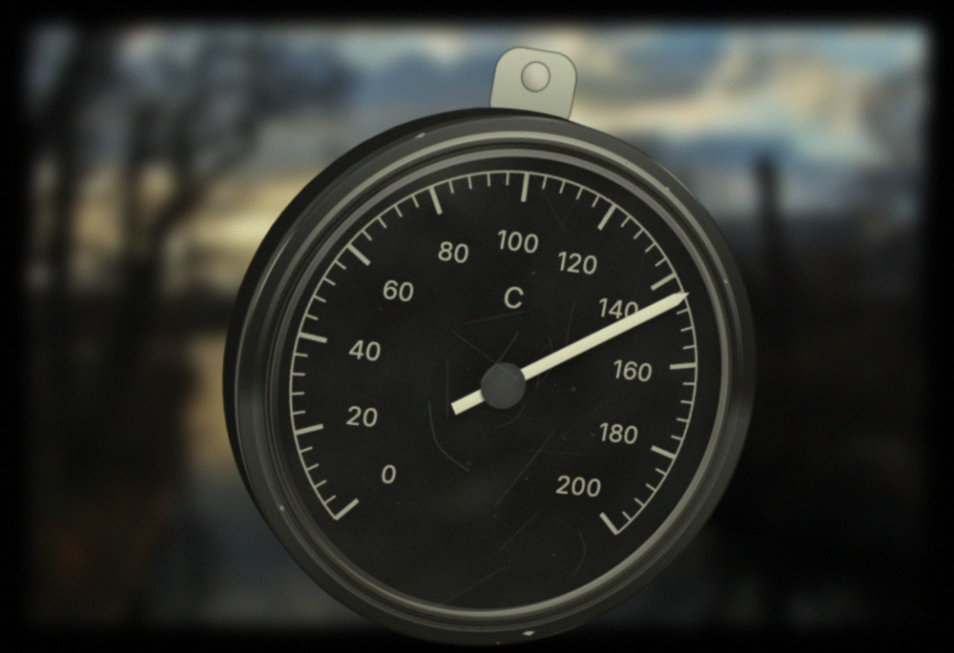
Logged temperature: 144
